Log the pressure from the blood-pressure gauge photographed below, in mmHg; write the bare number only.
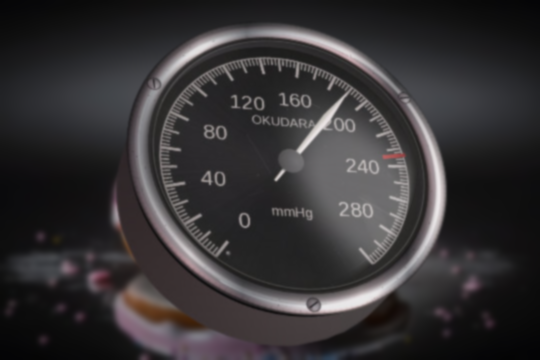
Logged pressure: 190
